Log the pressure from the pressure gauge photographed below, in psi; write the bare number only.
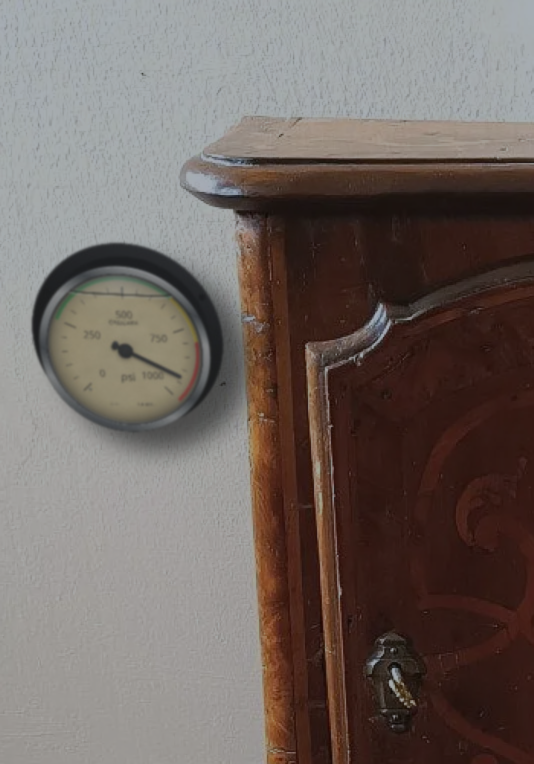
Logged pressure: 925
